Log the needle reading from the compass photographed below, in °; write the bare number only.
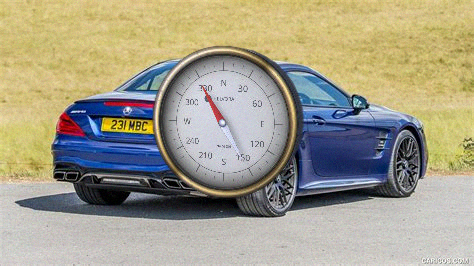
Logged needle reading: 330
